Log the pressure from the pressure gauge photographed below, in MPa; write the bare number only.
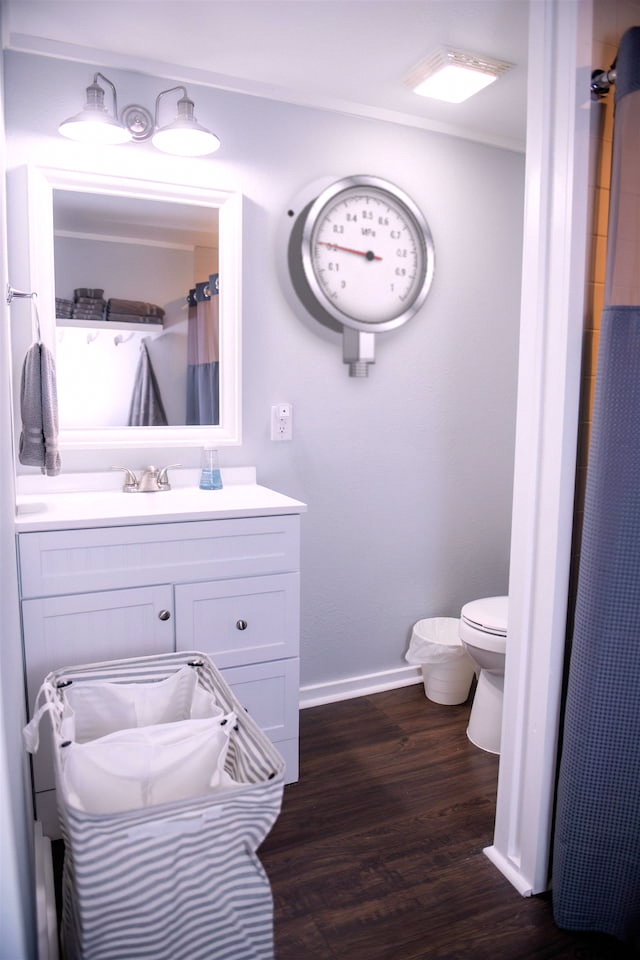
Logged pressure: 0.2
